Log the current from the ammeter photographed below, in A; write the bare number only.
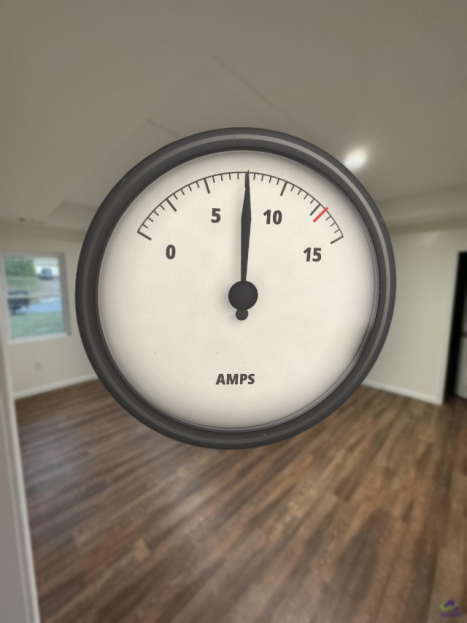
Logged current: 7.5
